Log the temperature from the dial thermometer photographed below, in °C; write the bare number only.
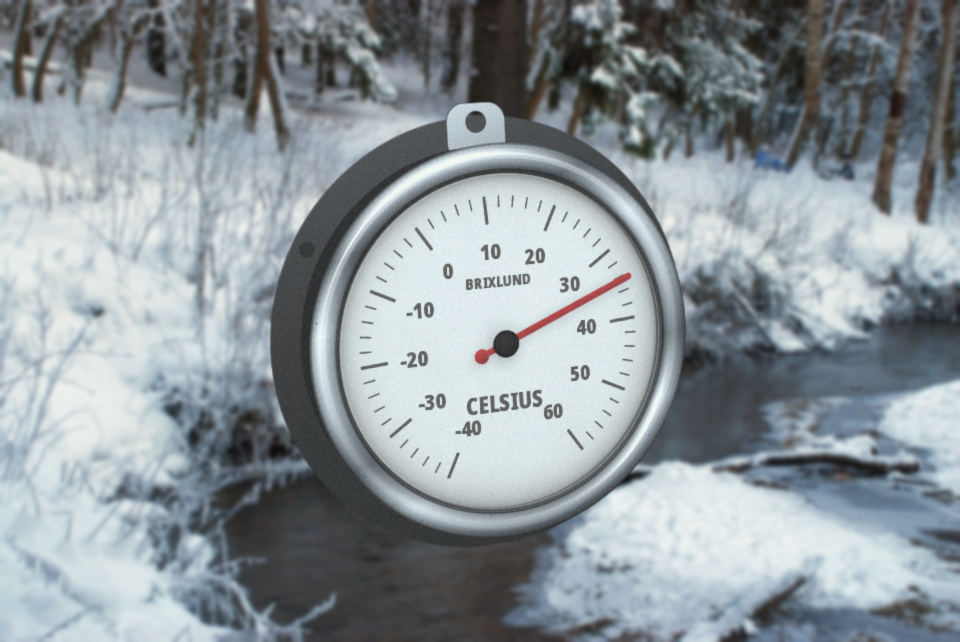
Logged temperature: 34
